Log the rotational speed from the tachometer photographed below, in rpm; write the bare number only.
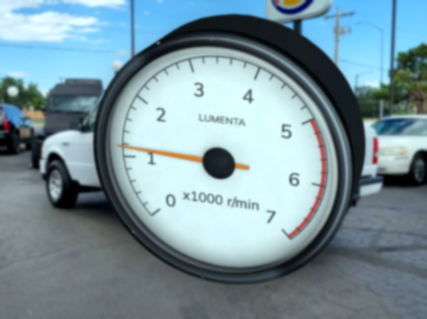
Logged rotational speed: 1200
